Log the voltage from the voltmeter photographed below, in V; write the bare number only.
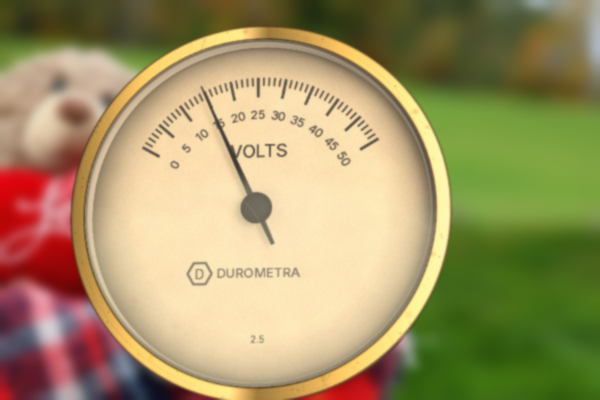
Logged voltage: 15
